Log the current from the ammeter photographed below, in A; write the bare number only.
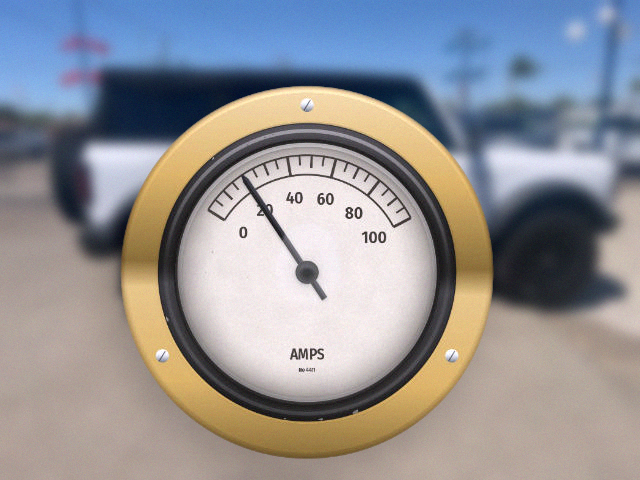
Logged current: 20
